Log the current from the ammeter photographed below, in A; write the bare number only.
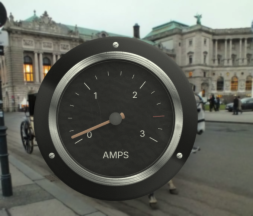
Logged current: 0.1
